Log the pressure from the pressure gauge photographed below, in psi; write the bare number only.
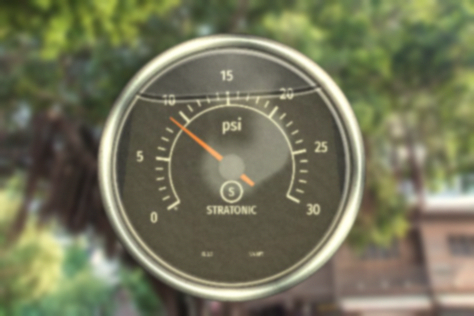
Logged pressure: 9
